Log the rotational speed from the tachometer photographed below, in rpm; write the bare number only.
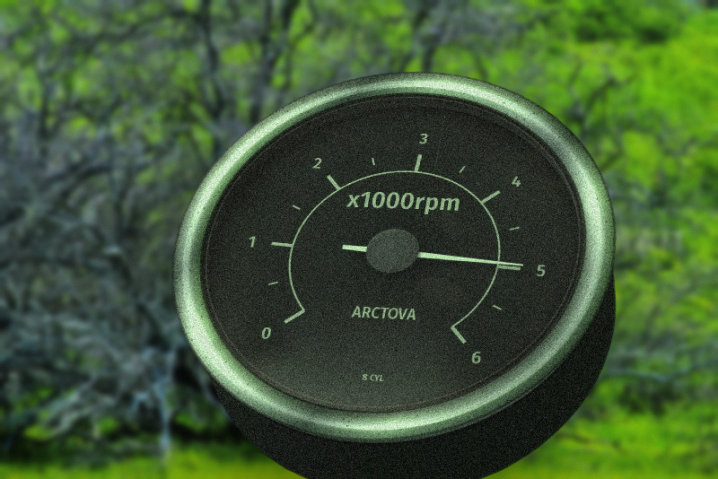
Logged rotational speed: 5000
